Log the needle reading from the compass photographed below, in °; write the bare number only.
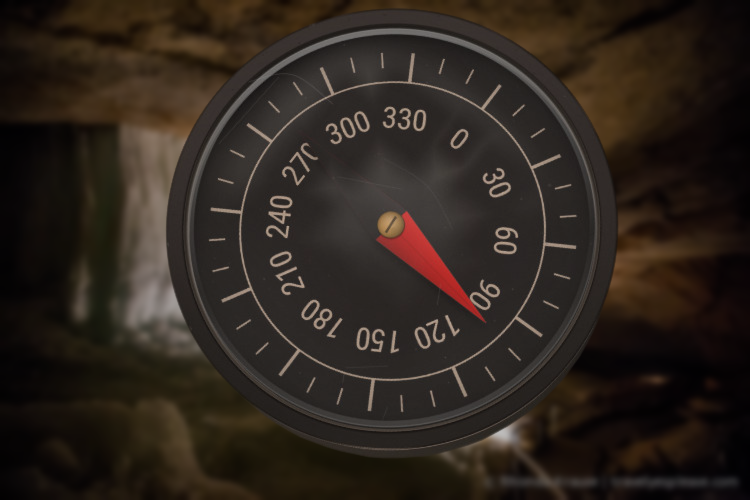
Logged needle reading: 100
